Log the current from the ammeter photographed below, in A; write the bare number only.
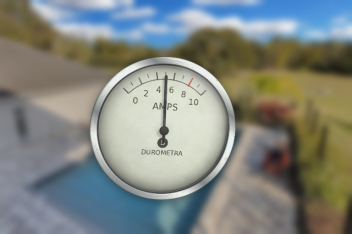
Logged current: 5
